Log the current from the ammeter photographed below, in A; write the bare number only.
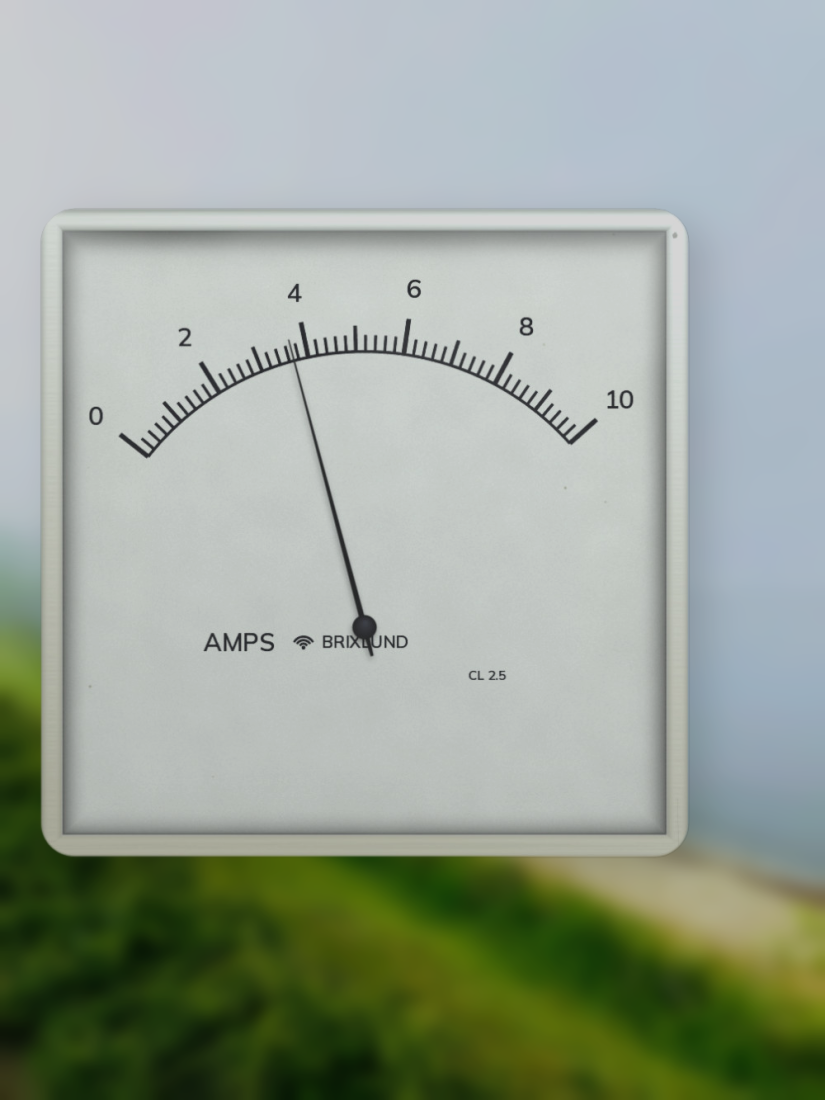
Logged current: 3.7
